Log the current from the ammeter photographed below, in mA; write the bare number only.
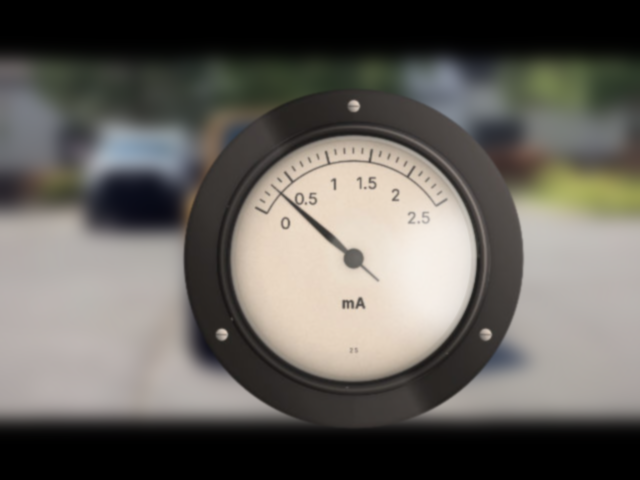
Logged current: 0.3
